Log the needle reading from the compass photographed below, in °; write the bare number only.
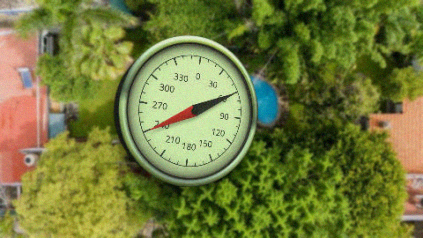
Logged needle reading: 240
